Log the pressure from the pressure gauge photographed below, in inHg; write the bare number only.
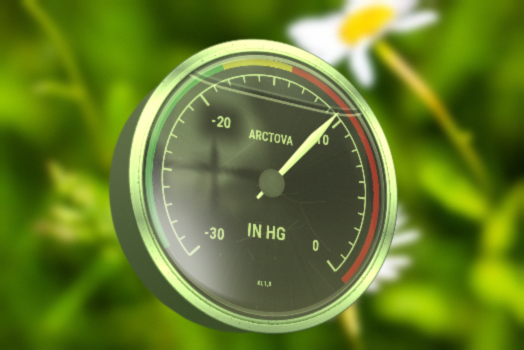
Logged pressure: -10.5
